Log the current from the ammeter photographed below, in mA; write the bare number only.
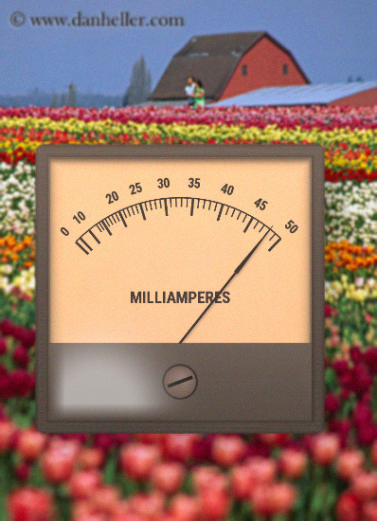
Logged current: 48
